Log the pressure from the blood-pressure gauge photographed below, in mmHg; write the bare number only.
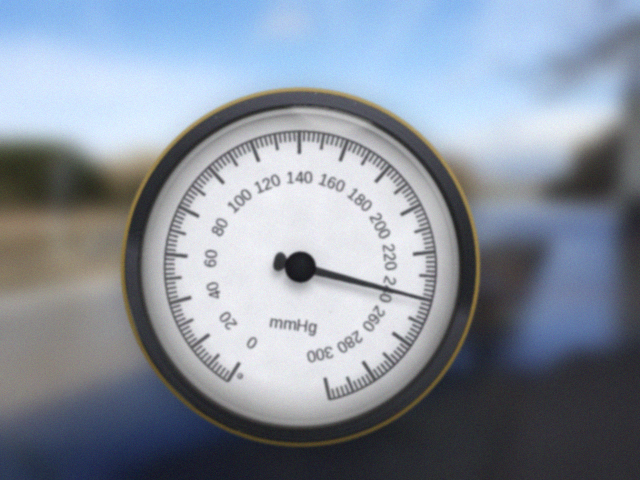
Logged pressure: 240
